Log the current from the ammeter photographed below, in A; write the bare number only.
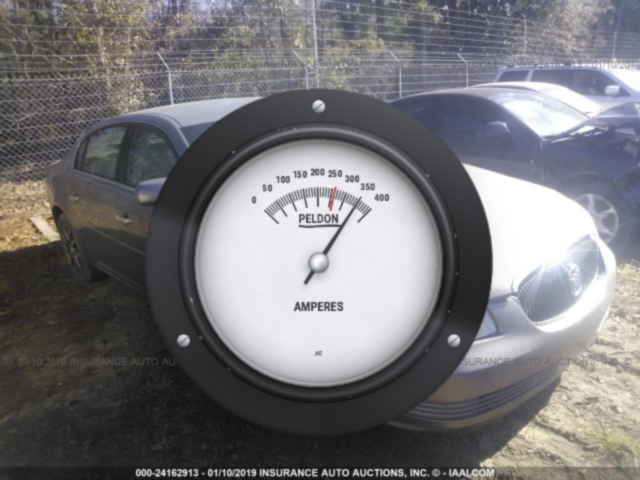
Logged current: 350
